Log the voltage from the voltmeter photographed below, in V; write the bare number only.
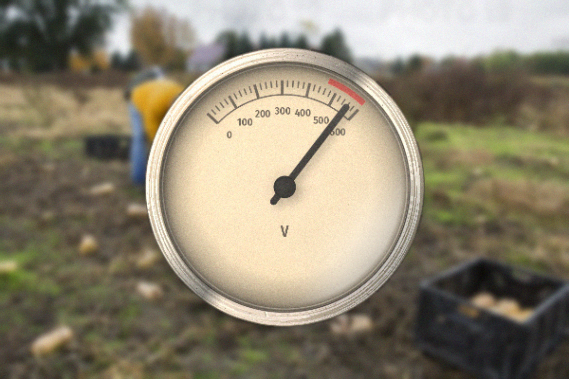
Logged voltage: 560
